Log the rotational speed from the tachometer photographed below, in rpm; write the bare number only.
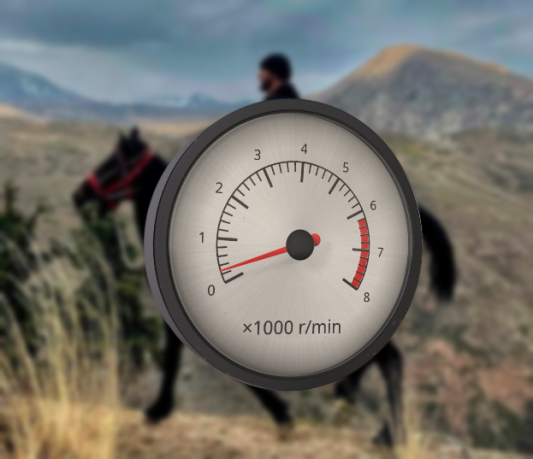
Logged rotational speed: 300
